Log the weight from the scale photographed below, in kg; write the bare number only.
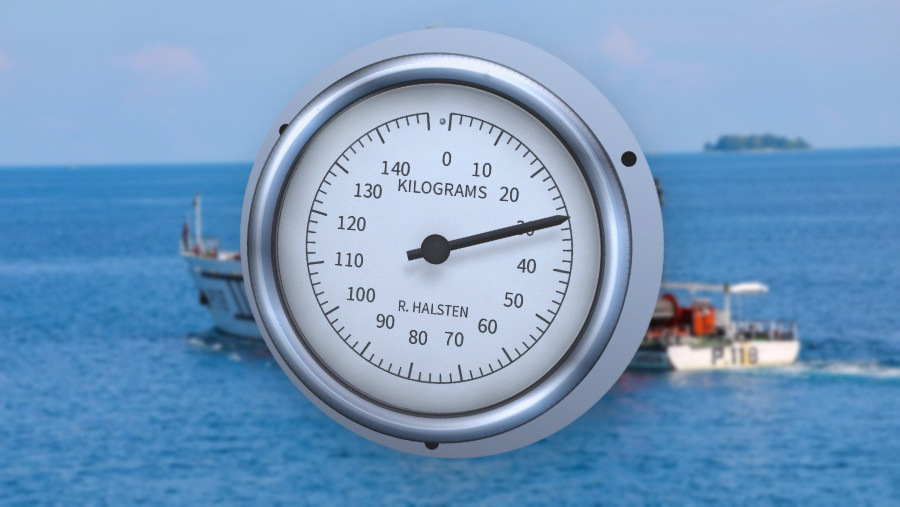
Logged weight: 30
